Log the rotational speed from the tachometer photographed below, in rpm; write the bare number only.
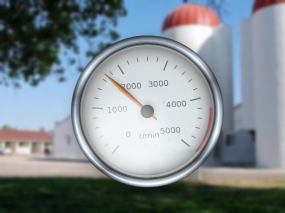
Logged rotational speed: 1700
